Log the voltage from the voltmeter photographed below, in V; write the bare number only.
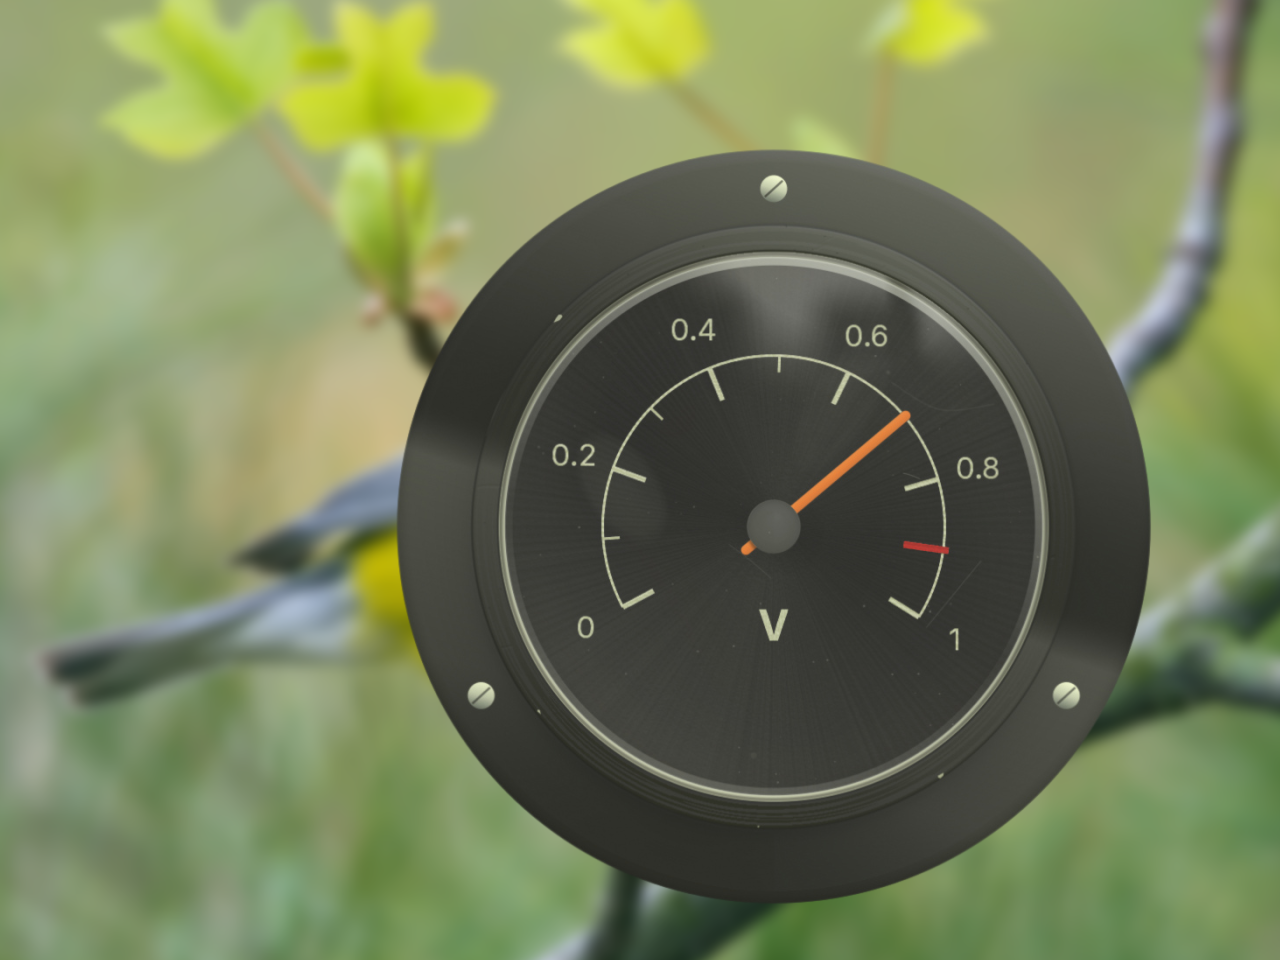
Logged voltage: 0.7
